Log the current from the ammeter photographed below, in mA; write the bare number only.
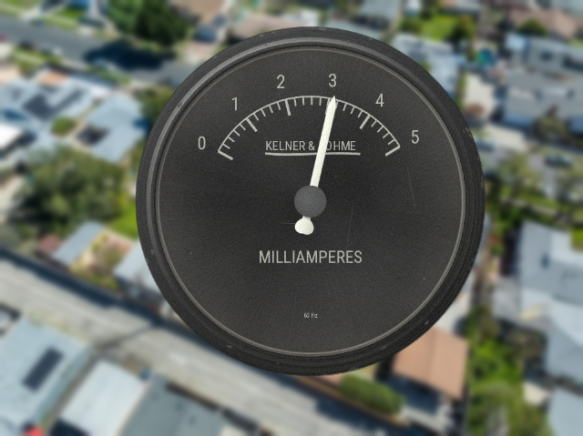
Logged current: 3.1
